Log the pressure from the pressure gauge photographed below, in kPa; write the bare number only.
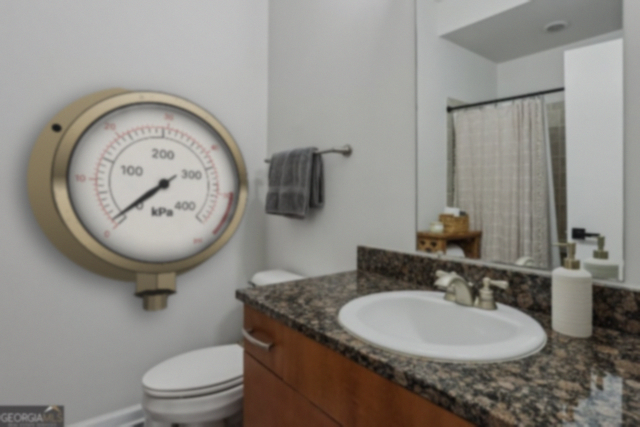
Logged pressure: 10
